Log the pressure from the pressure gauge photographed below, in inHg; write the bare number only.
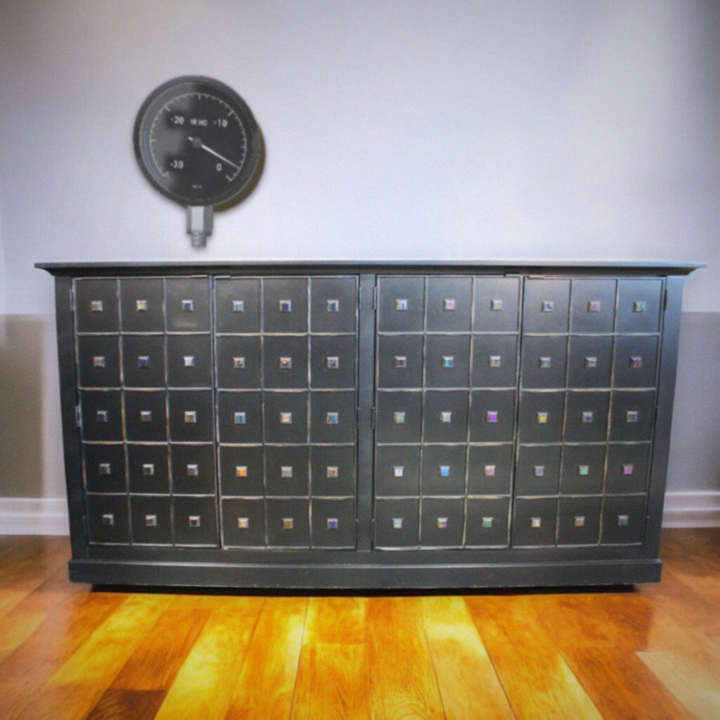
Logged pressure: -2
